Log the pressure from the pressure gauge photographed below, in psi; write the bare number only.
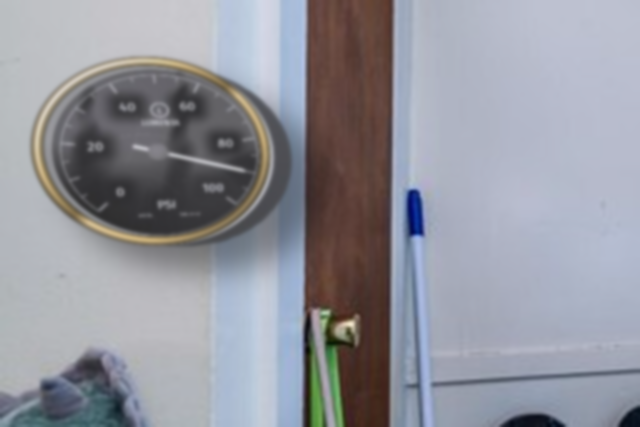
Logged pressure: 90
